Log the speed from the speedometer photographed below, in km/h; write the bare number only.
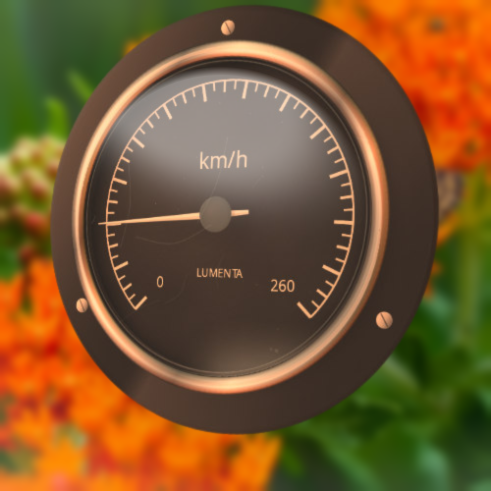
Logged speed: 40
